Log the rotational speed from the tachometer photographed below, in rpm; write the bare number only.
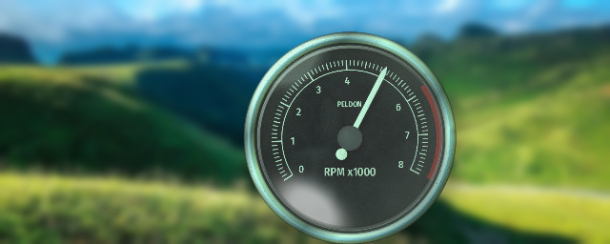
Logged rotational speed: 5000
